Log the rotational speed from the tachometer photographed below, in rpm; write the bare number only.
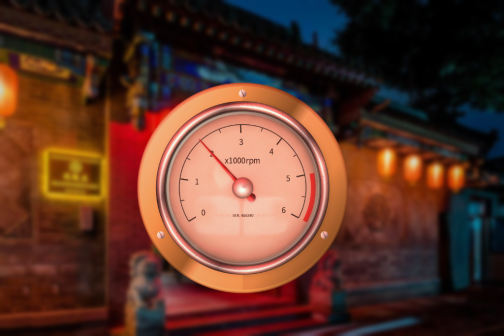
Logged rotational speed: 2000
